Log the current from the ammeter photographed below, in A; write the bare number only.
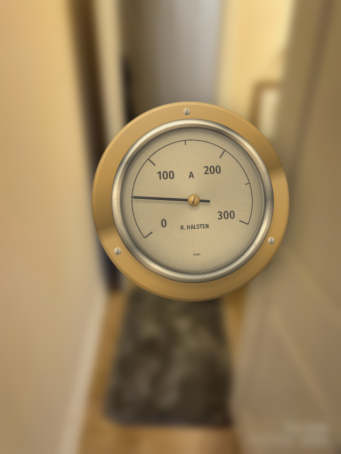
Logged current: 50
